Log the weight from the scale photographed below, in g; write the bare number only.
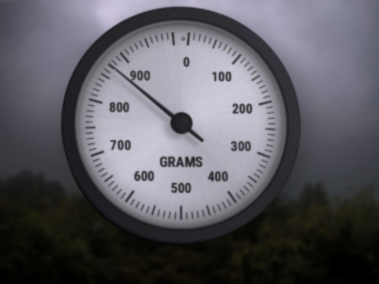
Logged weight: 870
